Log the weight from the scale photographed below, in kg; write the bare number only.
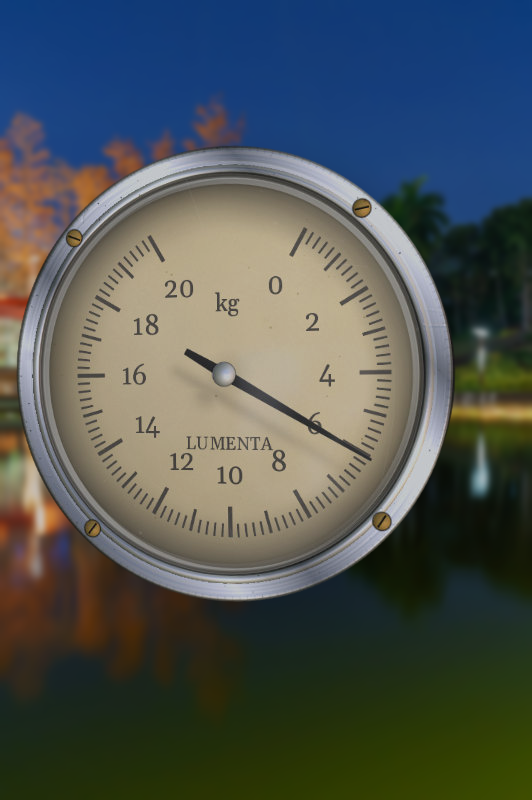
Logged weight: 6
